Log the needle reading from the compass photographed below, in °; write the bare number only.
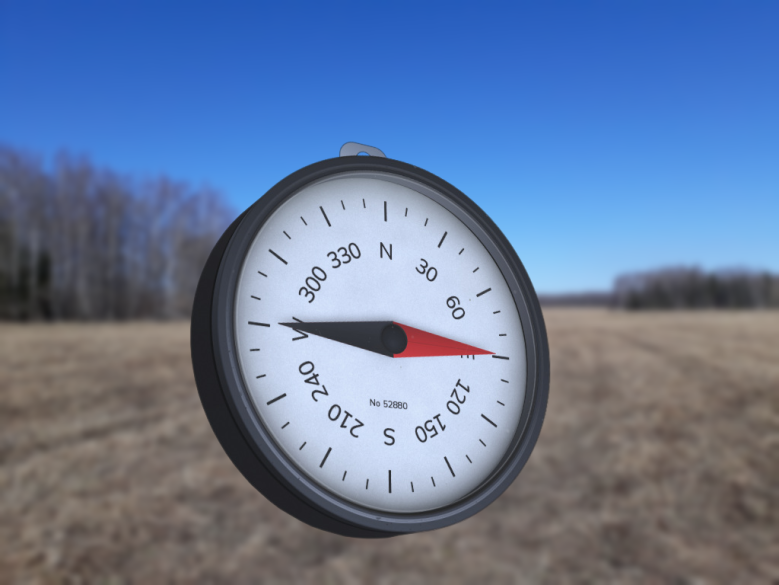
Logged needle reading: 90
